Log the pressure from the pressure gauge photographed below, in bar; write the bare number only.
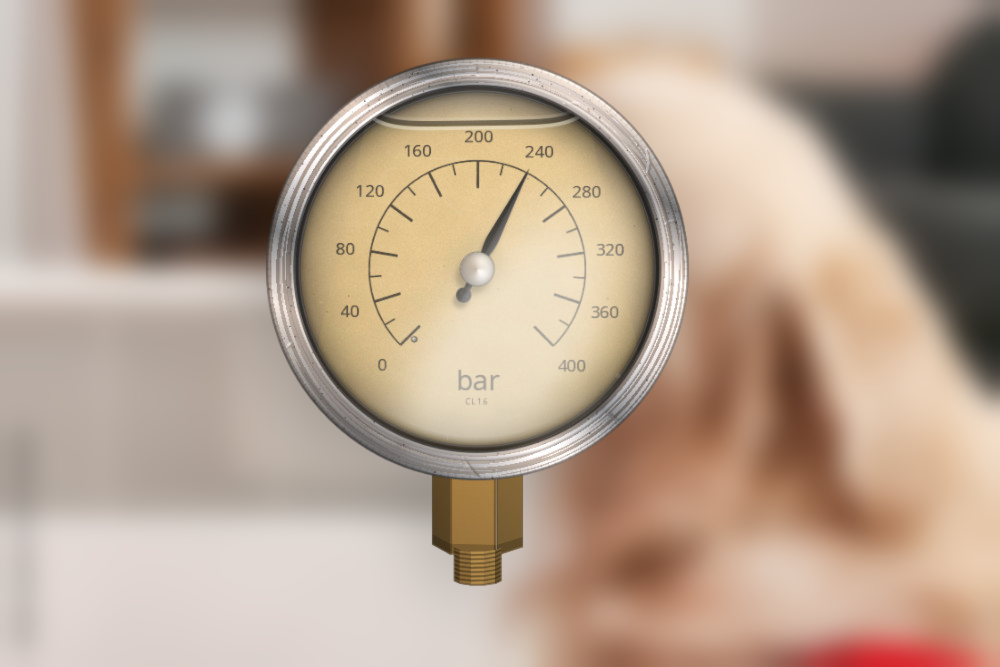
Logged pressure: 240
